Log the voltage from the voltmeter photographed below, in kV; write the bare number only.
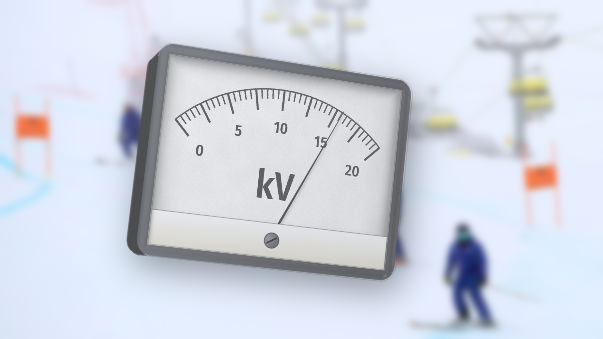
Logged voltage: 15.5
